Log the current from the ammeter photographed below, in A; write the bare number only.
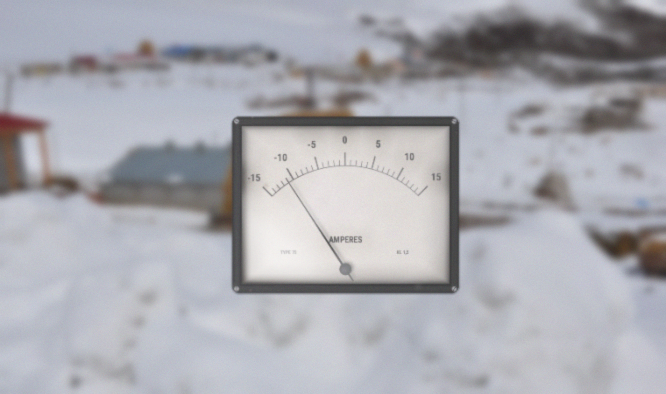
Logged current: -11
